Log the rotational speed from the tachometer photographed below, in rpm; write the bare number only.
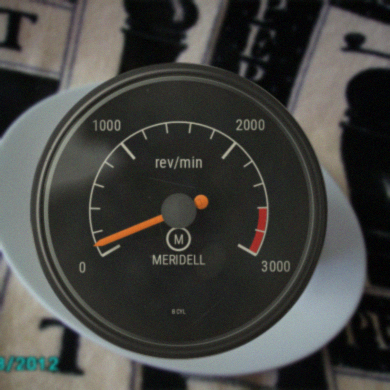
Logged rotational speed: 100
